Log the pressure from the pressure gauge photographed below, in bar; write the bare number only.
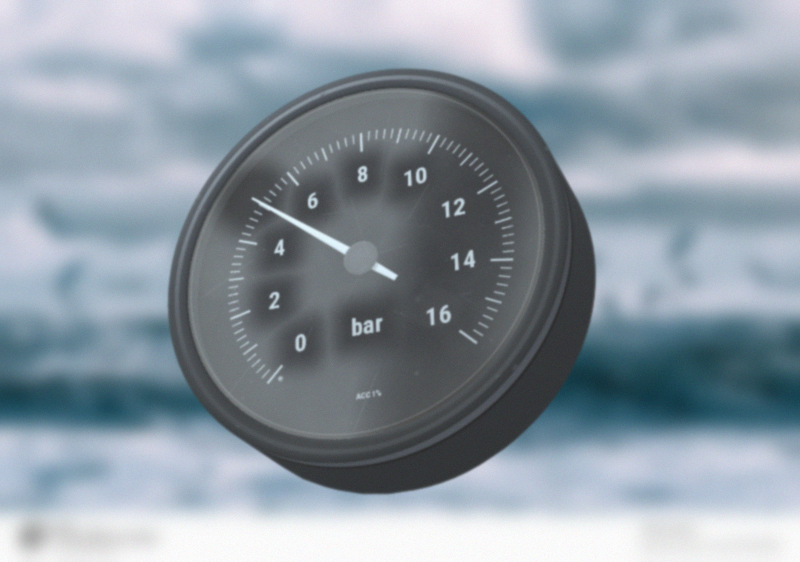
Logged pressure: 5
